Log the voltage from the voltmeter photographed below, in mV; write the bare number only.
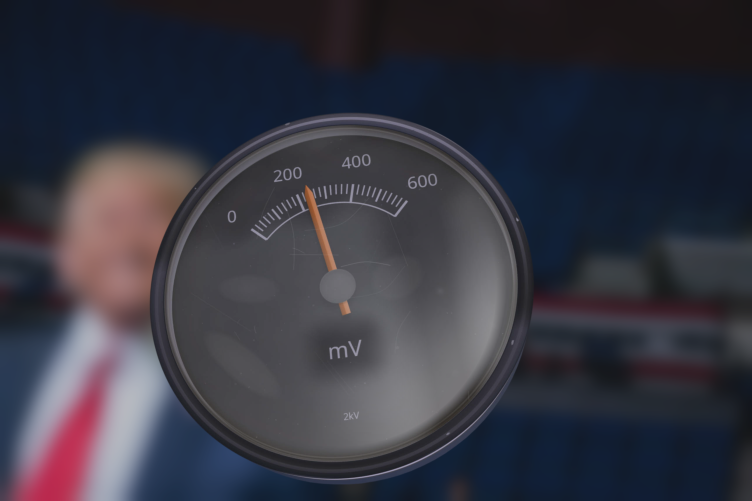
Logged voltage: 240
